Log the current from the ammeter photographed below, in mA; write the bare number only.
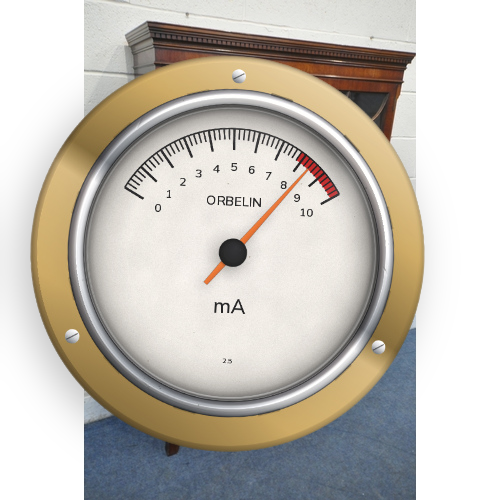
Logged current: 8.4
